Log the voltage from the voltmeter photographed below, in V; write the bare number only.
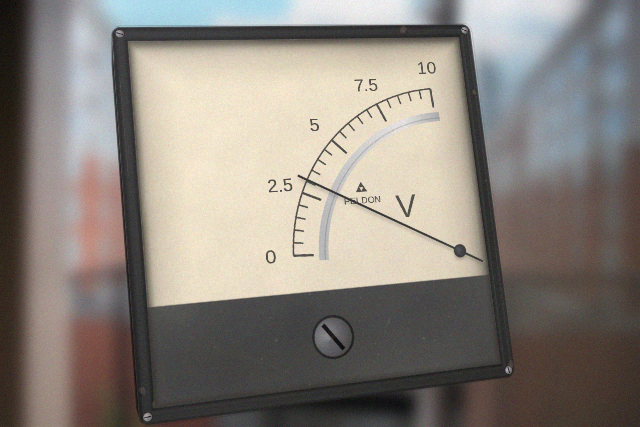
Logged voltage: 3
